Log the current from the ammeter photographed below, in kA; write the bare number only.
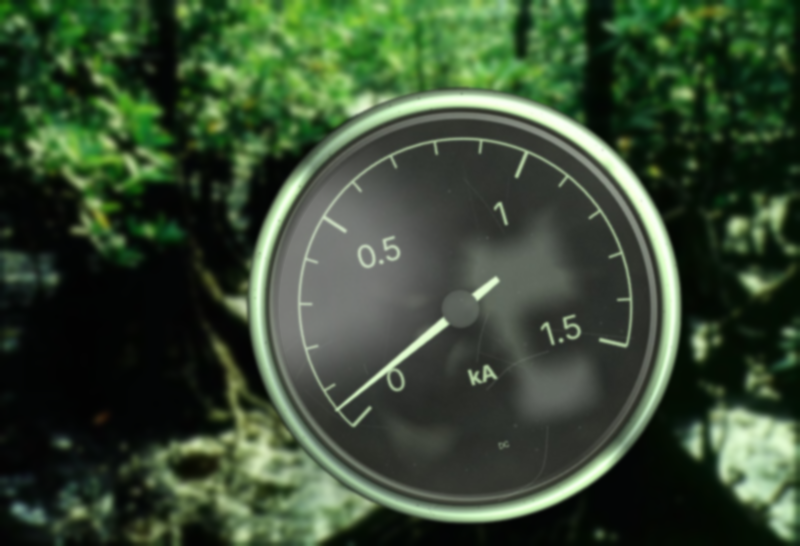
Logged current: 0.05
